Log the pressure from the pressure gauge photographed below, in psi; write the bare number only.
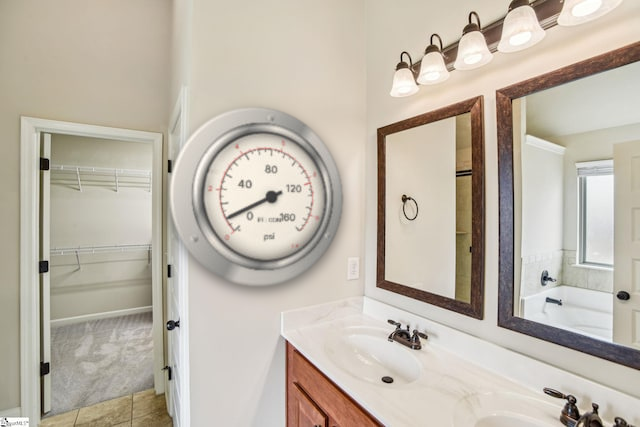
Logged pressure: 10
